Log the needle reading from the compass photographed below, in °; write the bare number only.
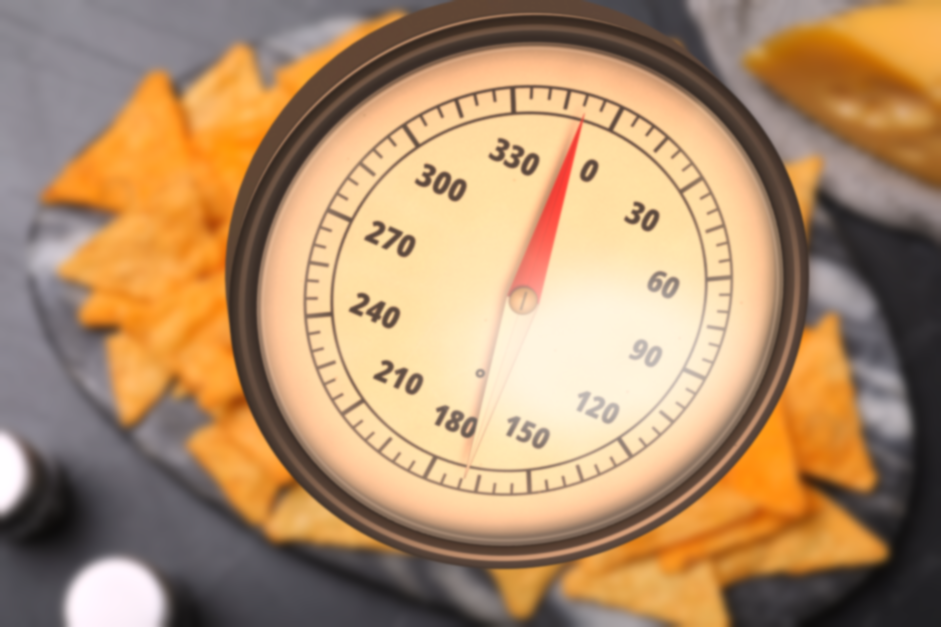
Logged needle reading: 350
